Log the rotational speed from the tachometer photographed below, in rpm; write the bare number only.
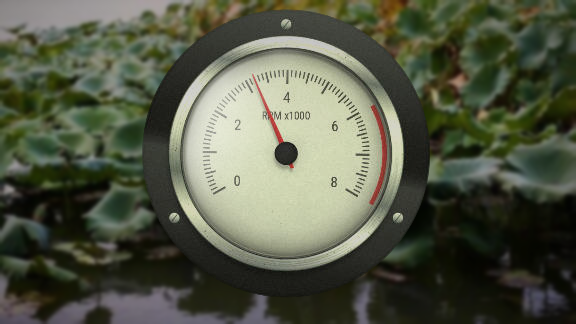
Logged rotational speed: 3200
